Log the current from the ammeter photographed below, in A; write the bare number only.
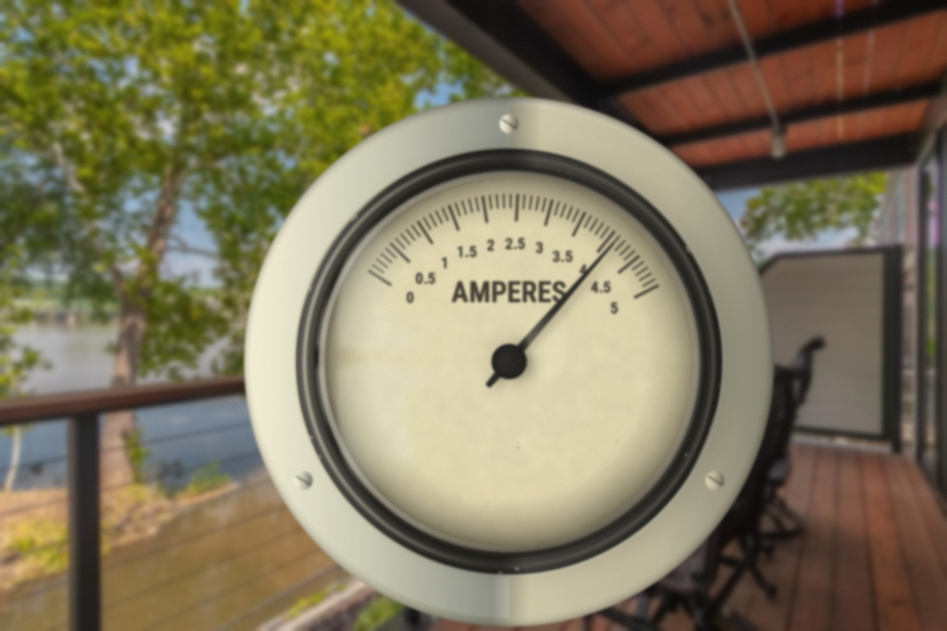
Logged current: 4.1
